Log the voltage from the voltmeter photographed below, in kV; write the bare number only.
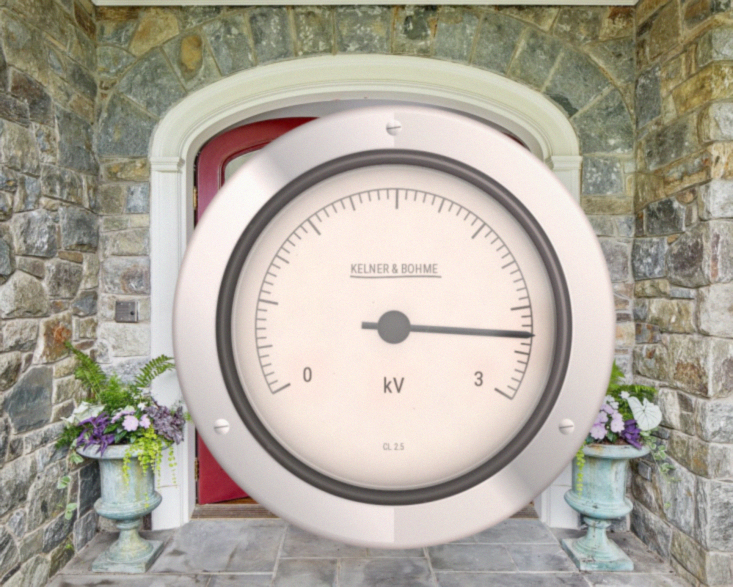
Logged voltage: 2.65
